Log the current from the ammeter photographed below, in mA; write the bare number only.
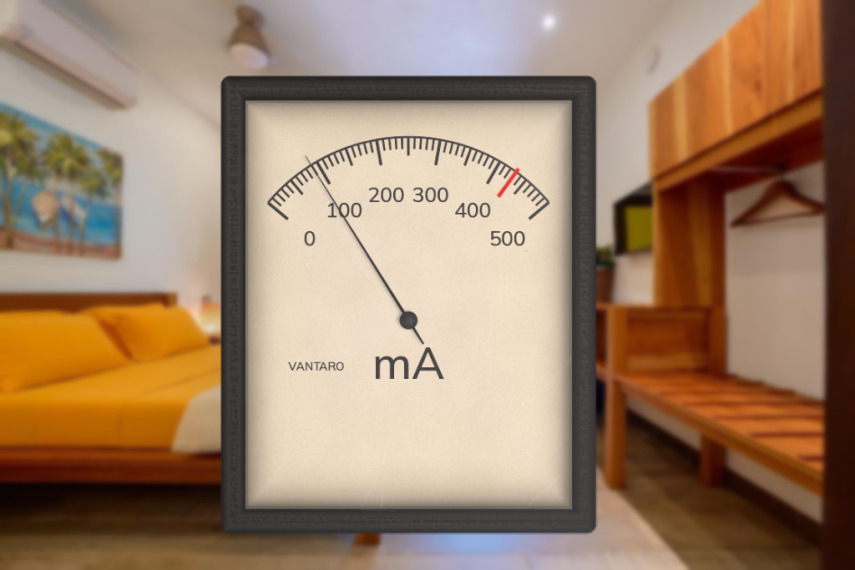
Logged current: 90
